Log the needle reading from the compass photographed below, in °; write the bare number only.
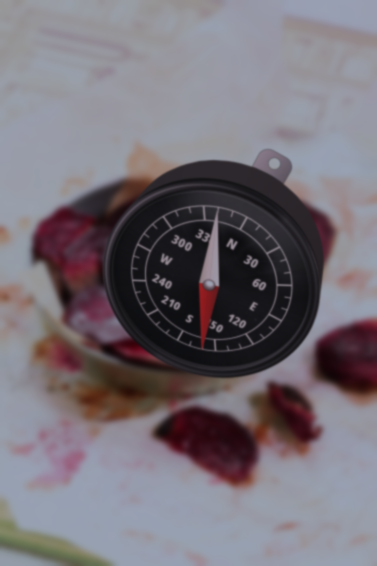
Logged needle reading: 160
